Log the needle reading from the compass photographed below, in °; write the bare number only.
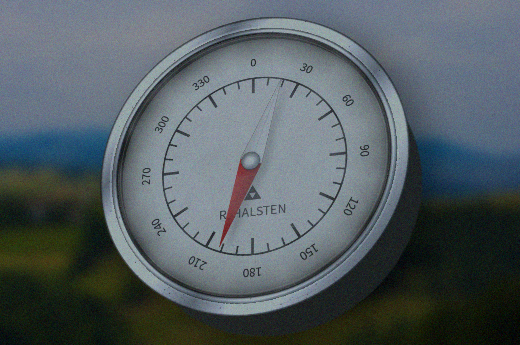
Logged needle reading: 200
